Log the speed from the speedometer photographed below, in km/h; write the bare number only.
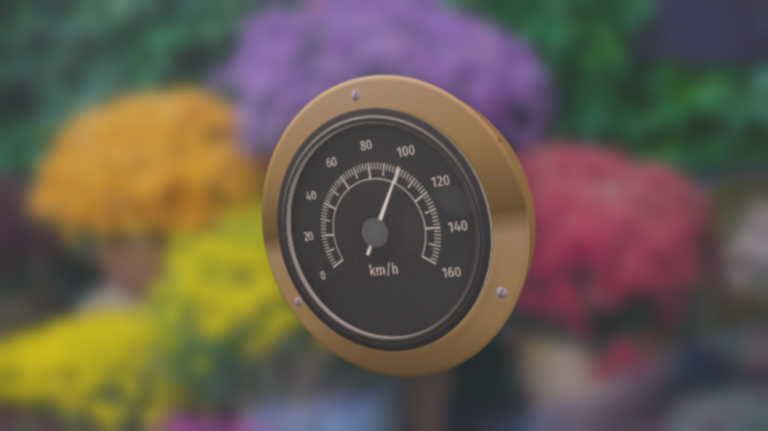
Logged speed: 100
